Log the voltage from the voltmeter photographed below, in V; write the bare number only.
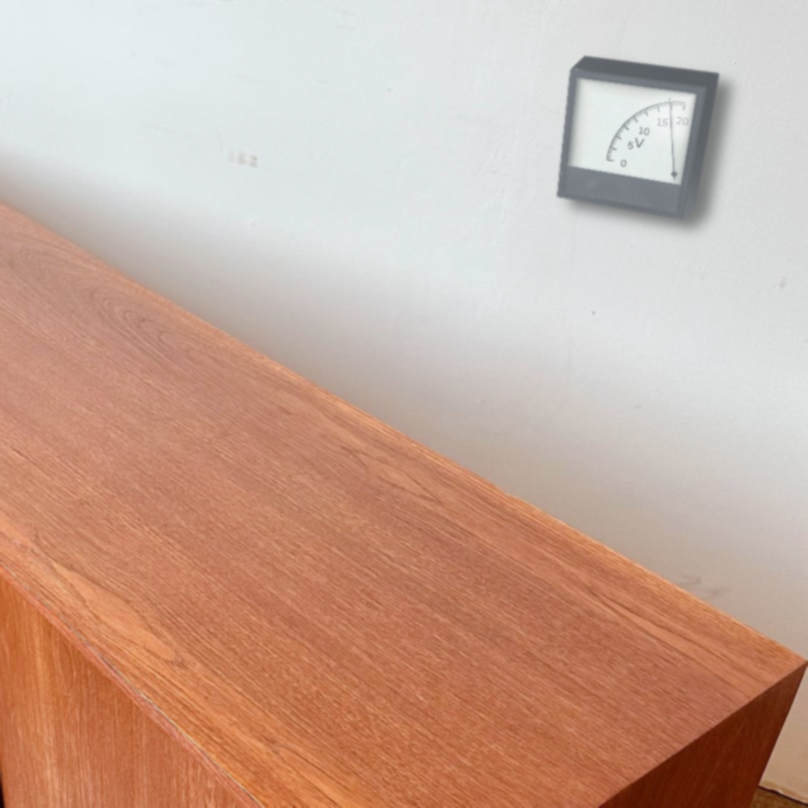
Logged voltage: 17.5
